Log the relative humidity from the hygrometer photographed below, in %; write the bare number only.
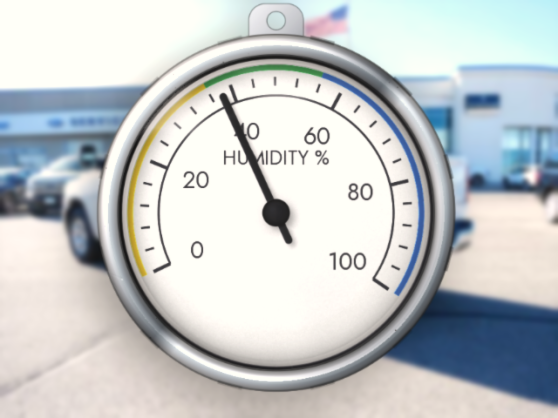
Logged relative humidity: 38
